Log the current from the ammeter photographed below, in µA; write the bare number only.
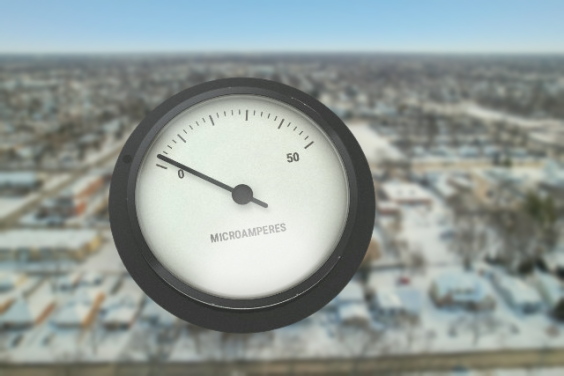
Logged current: 2
